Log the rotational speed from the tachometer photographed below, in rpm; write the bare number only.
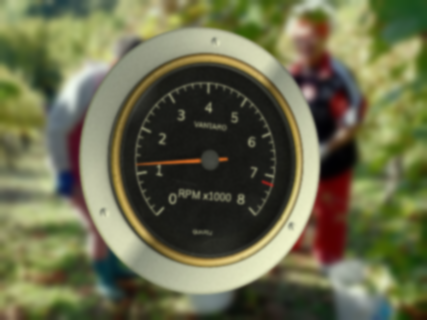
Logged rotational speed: 1200
